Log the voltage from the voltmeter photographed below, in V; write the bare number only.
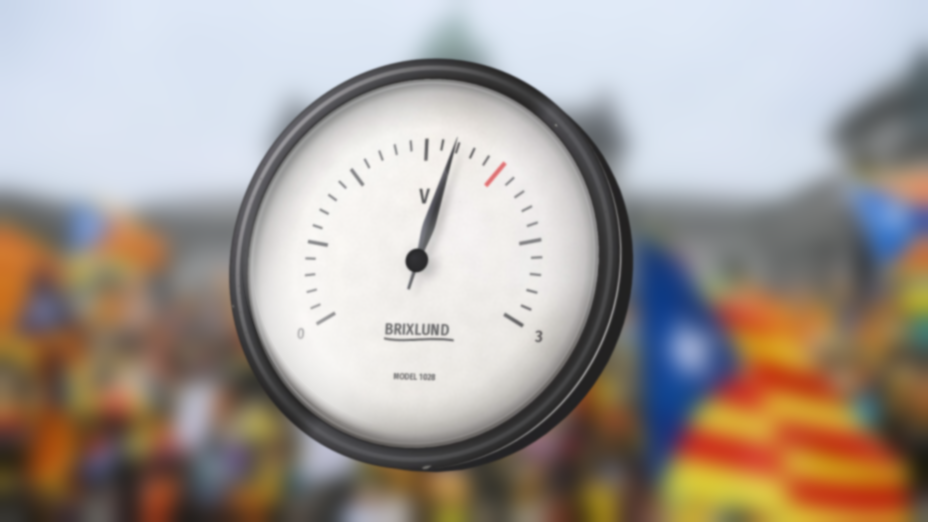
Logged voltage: 1.7
